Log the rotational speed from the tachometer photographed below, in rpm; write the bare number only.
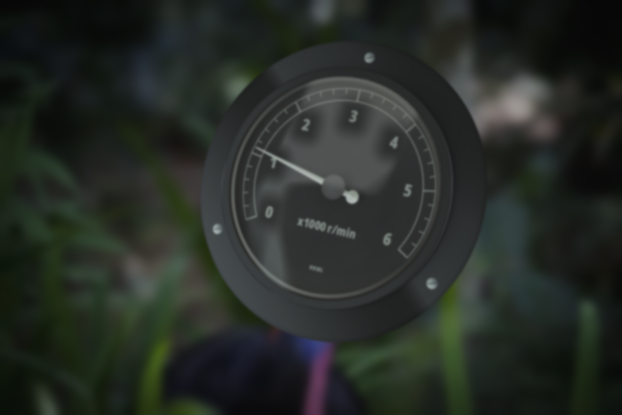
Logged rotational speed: 1100
